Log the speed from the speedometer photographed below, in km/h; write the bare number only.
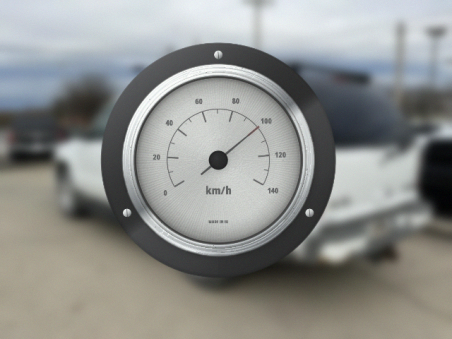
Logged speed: 100
